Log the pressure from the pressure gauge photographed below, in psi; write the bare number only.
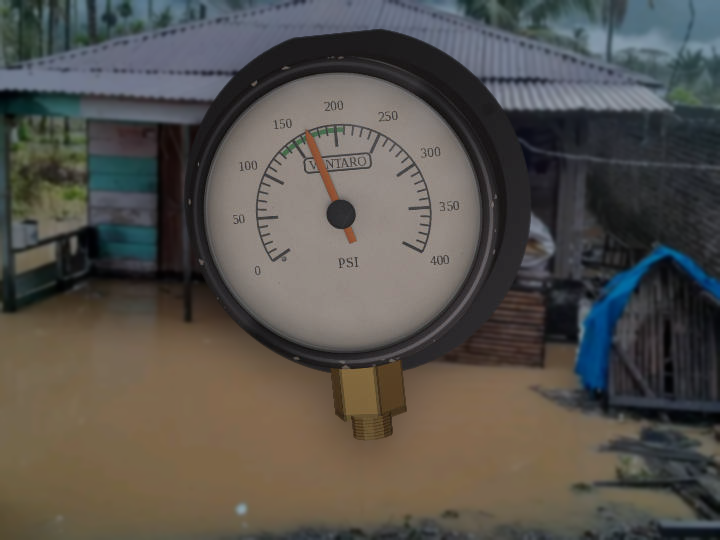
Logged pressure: 170
